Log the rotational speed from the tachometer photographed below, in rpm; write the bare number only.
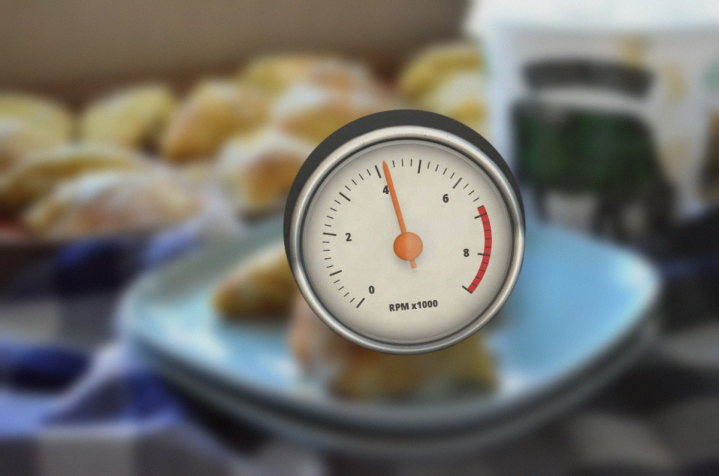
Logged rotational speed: 4200
